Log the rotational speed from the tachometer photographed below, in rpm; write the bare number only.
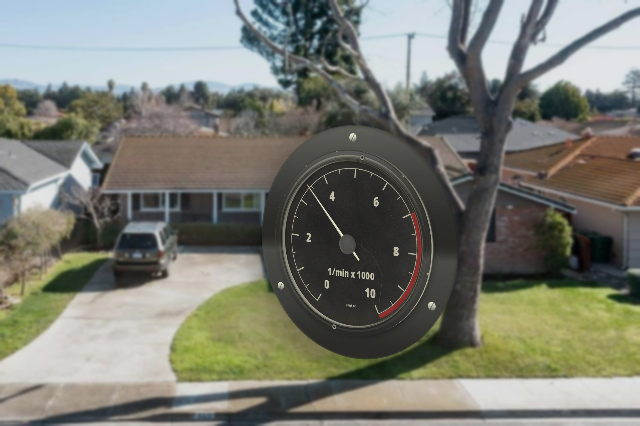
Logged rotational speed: 3500
